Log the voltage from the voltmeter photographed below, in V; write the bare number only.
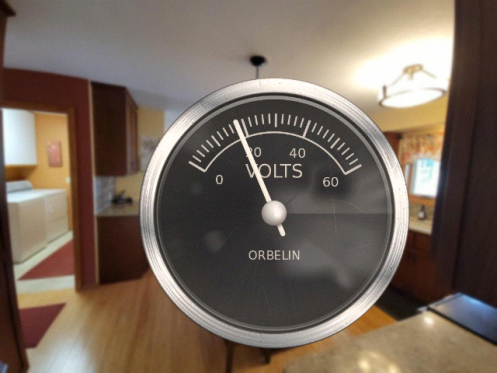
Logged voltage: 18
